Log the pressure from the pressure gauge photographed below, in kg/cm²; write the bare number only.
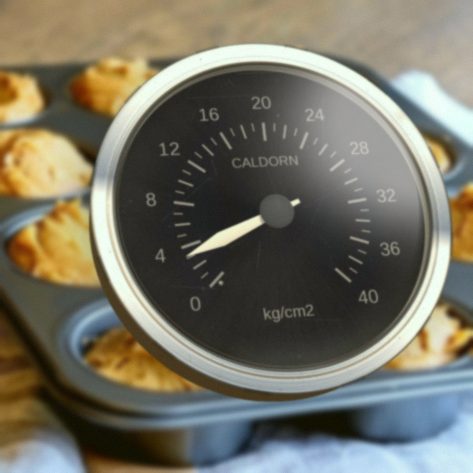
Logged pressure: 3
